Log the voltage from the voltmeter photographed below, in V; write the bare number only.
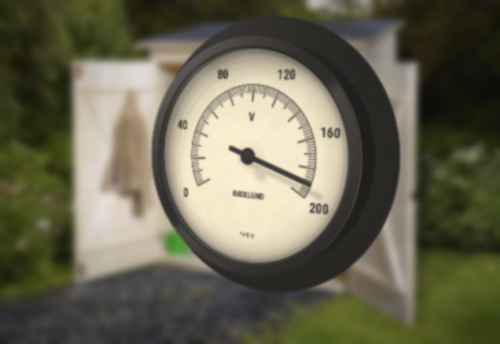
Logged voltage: 190
